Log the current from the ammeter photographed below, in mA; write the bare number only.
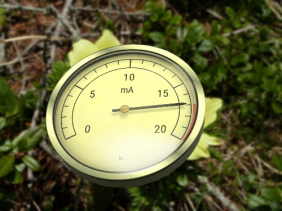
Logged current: 17
